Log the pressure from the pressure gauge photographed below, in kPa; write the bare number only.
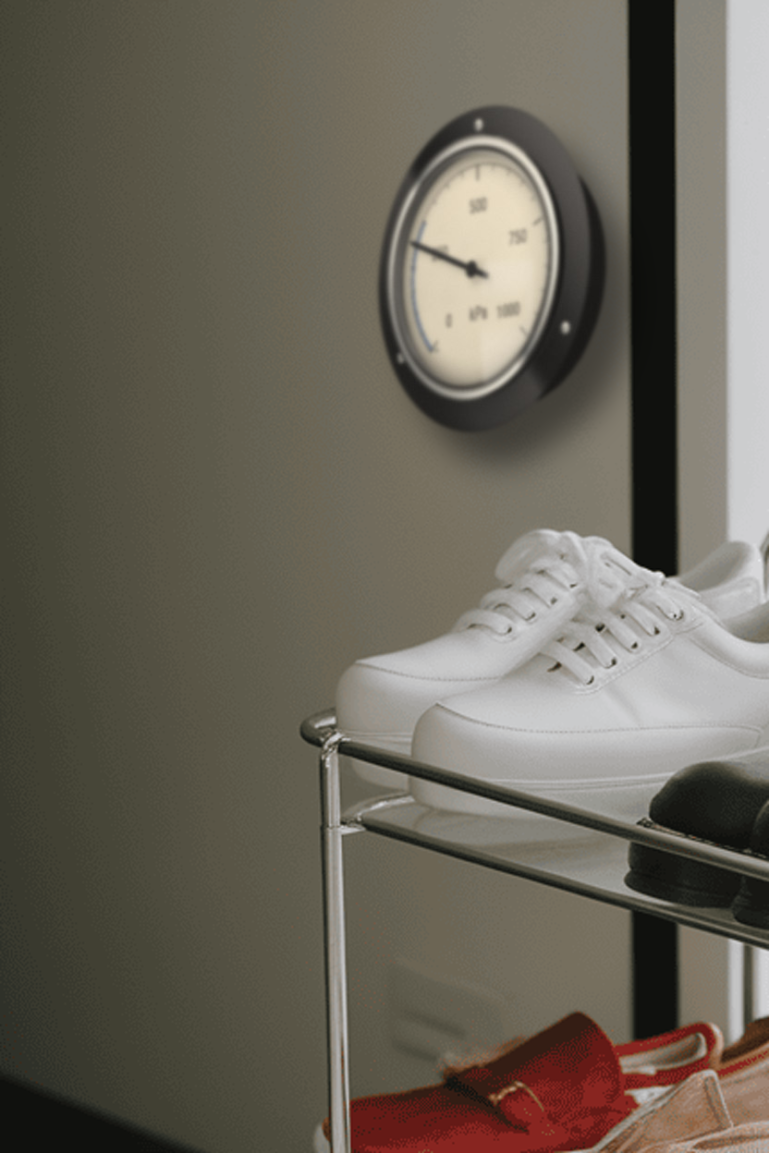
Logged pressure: 250
